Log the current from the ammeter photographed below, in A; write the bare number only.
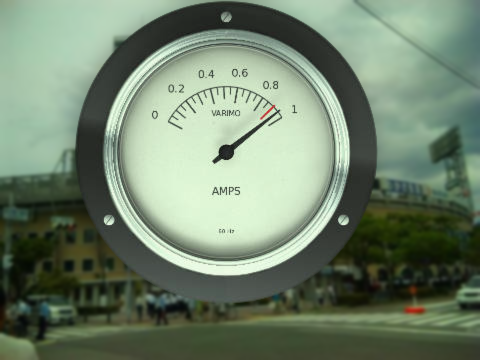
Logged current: 0.95
